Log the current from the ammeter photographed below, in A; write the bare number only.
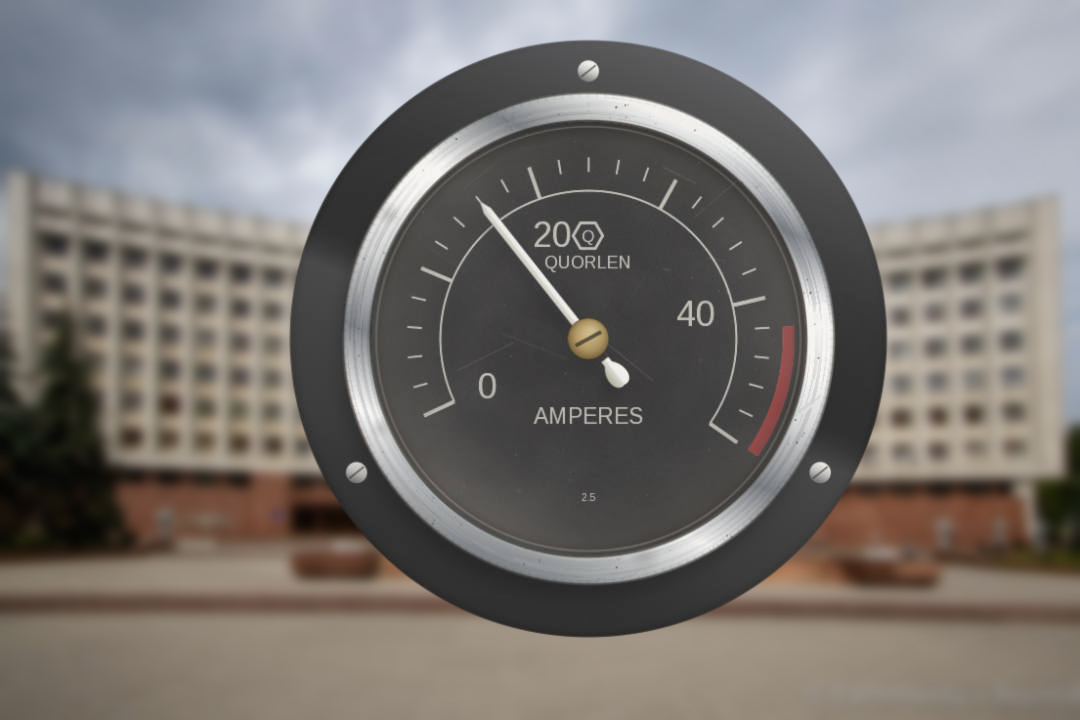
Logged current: 16
